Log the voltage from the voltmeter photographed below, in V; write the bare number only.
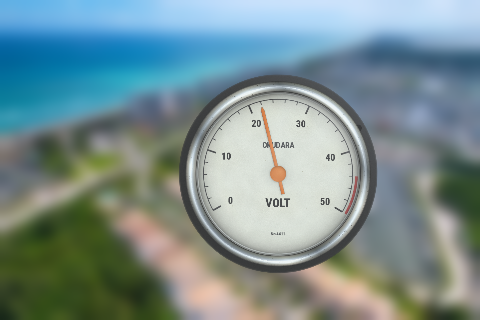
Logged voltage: 22
